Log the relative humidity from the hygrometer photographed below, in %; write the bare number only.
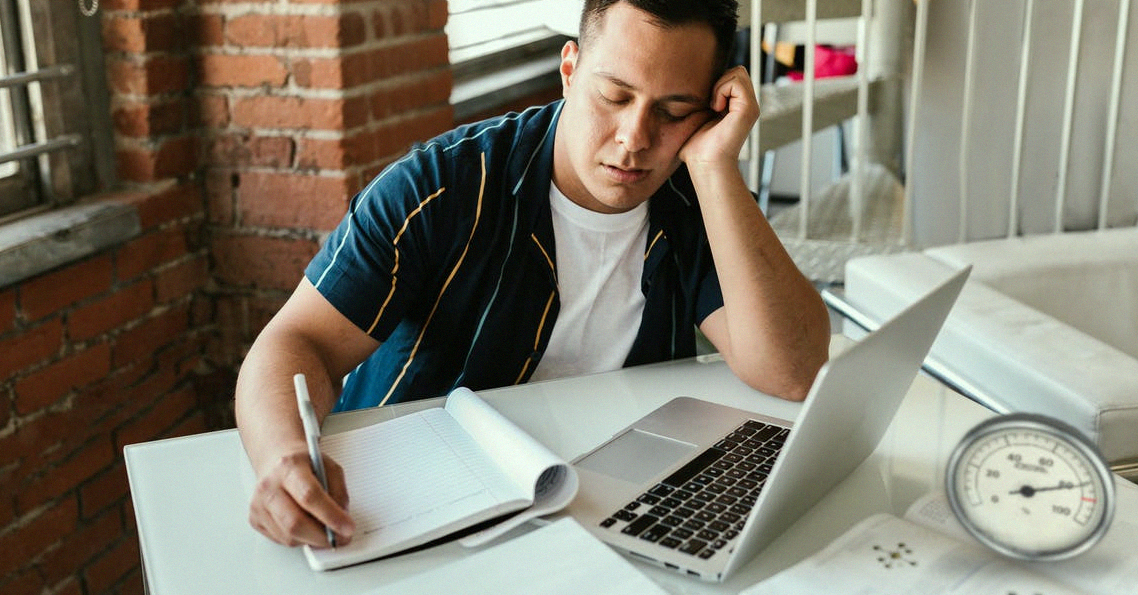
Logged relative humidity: 80
